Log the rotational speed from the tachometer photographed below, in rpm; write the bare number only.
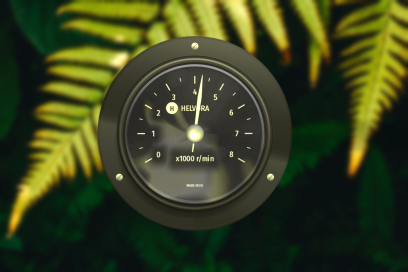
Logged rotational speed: 4250
